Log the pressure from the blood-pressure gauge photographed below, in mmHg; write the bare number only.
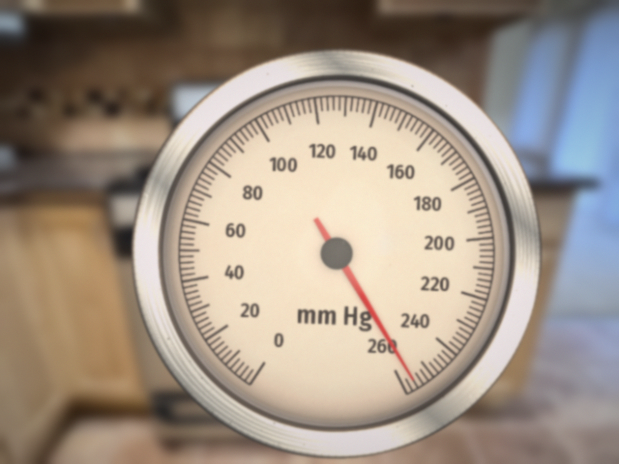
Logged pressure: 256
